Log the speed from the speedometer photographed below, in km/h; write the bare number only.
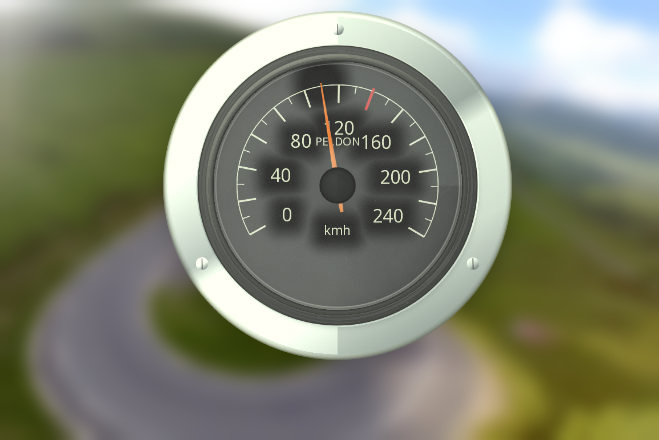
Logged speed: 110
